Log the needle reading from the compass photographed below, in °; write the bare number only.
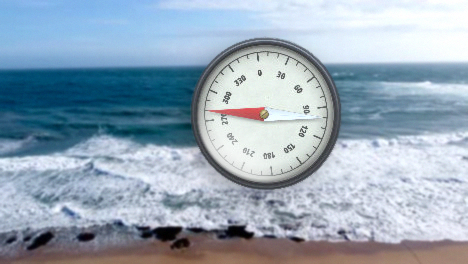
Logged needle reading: 280
